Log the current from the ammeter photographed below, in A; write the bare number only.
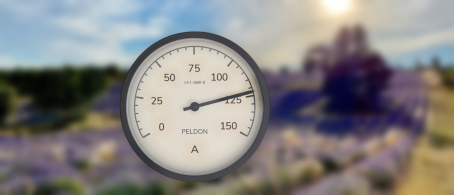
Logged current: 122.5
